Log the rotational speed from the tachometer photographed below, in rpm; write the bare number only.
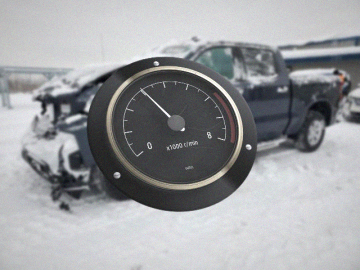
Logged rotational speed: 3000
